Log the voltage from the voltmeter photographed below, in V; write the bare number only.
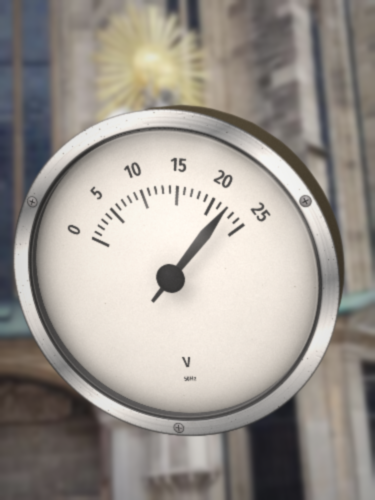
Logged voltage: 22
